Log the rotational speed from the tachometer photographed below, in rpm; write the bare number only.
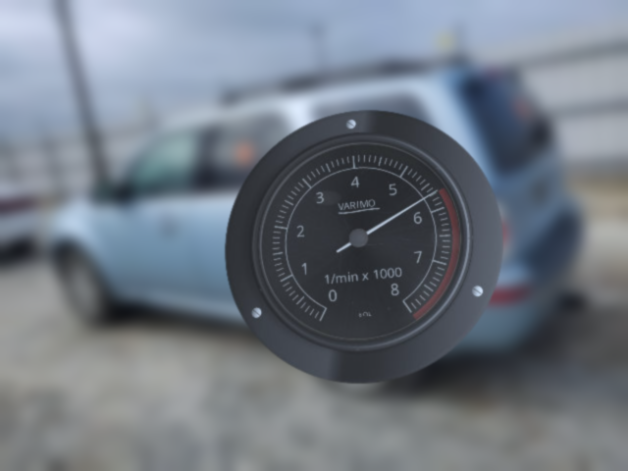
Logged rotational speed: 5700
